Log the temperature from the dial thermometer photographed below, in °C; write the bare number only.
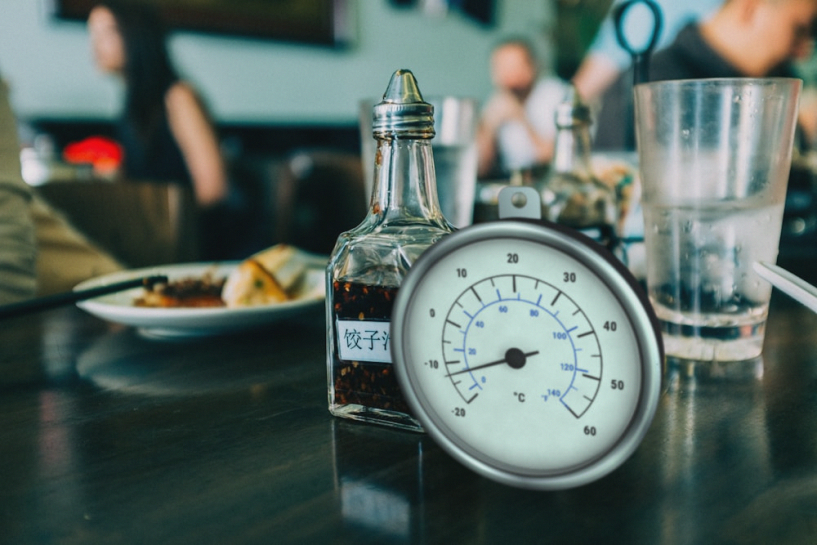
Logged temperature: -12.5
